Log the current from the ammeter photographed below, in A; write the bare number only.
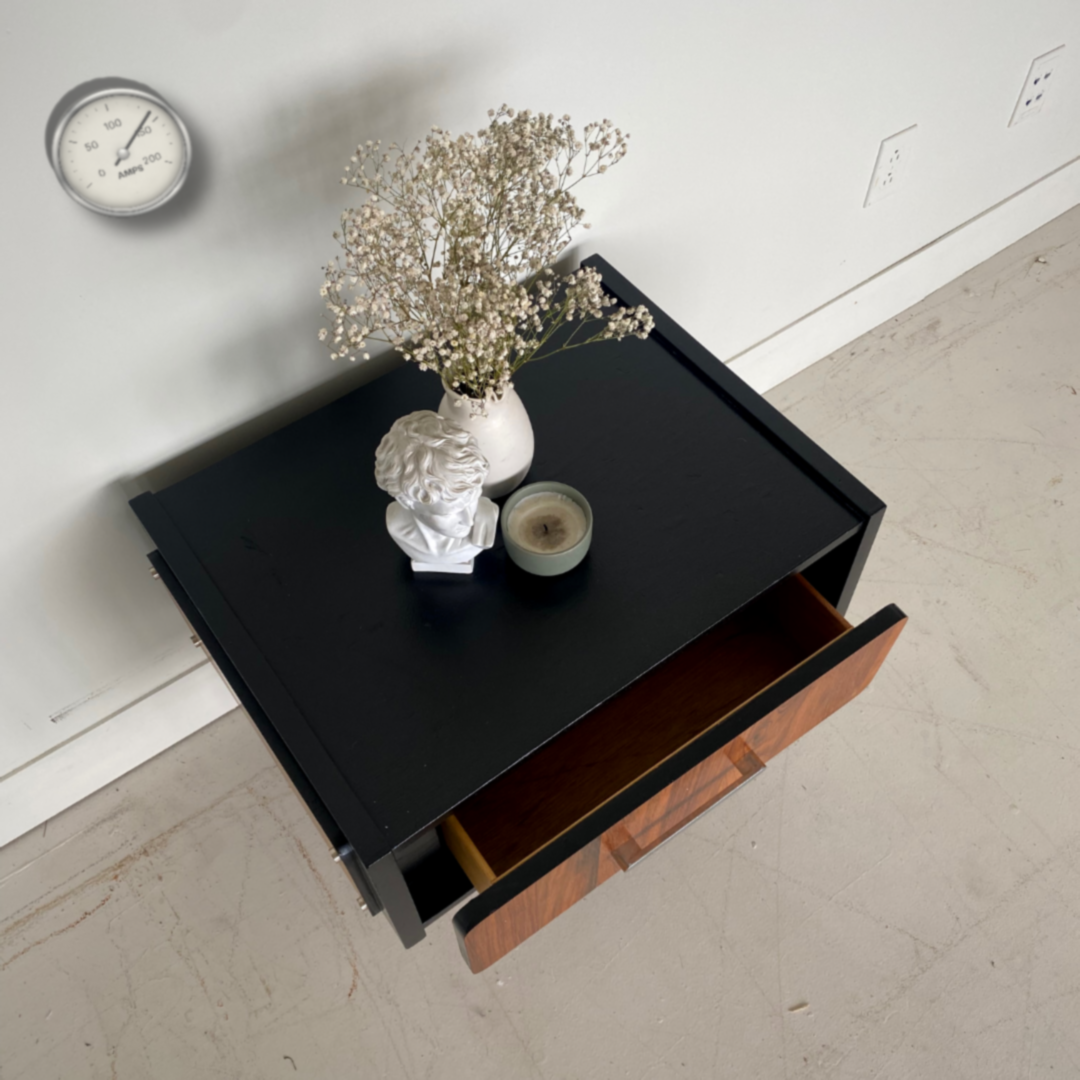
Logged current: 140
